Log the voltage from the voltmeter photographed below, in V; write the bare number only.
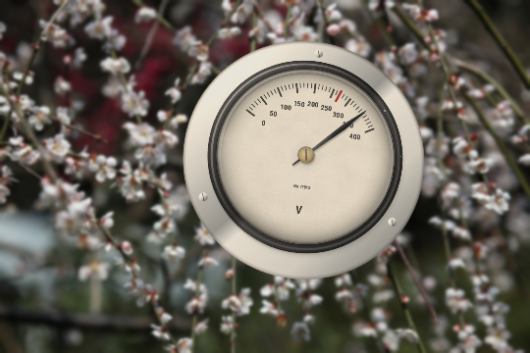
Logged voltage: 350
